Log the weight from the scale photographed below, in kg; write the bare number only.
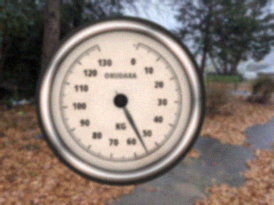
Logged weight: 55
